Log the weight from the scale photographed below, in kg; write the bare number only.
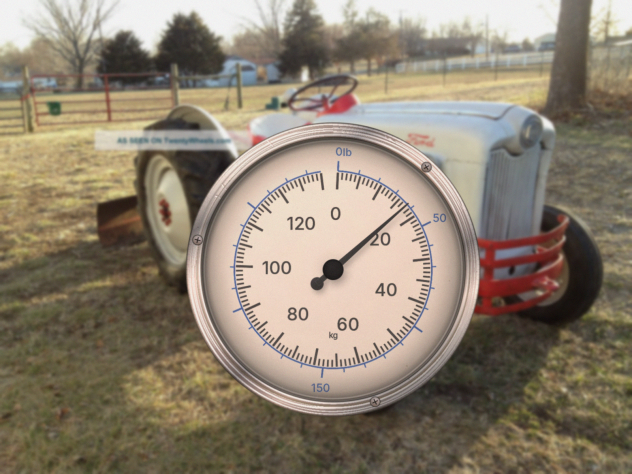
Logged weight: 17
